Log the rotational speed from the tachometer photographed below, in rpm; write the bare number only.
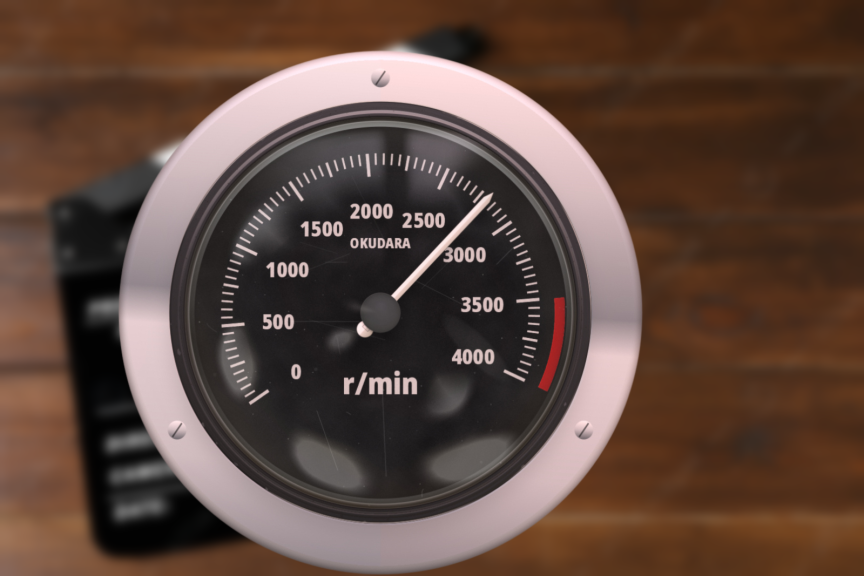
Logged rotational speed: 2800
